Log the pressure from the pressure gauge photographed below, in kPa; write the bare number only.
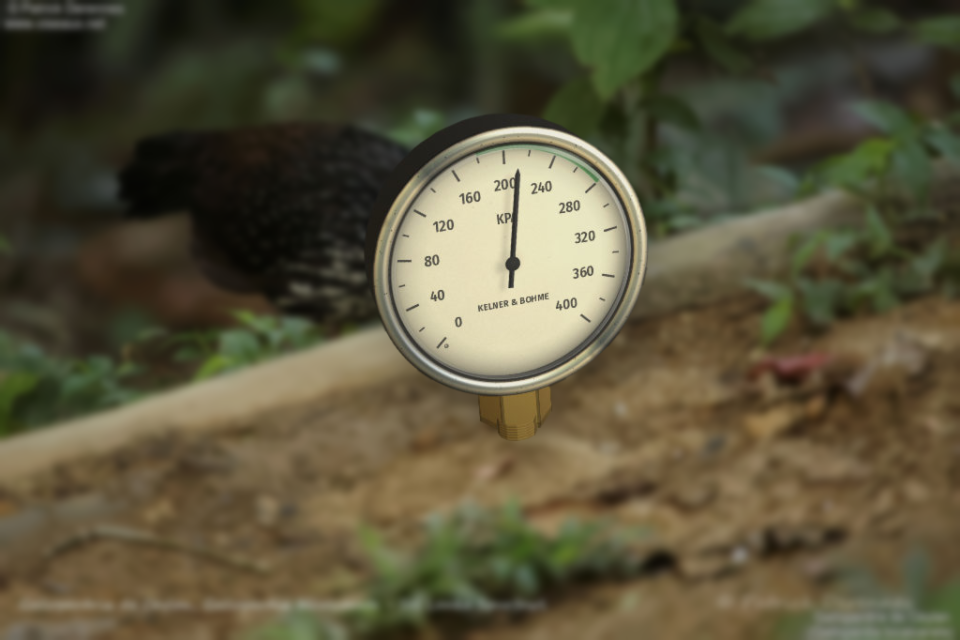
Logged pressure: 210
